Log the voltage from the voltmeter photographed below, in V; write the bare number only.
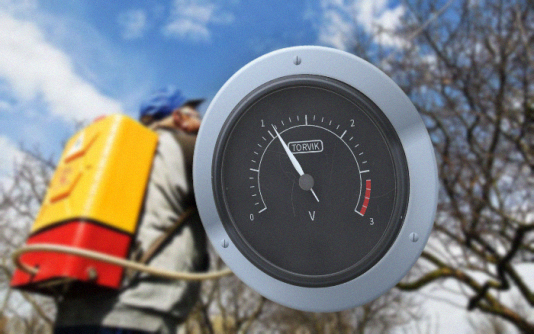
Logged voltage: 1.1
